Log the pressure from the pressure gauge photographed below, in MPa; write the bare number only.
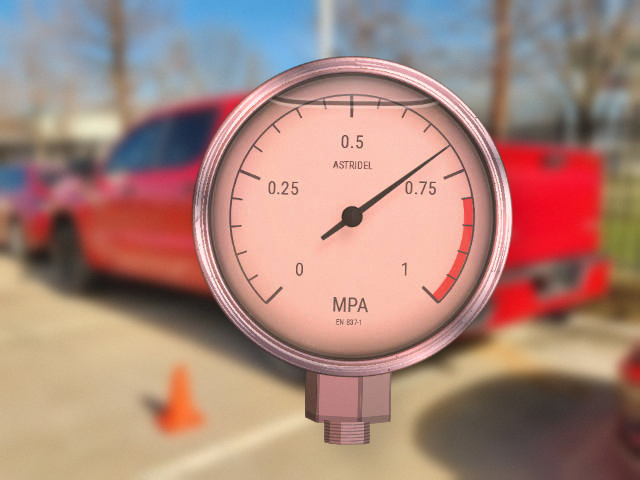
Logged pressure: 0.7
